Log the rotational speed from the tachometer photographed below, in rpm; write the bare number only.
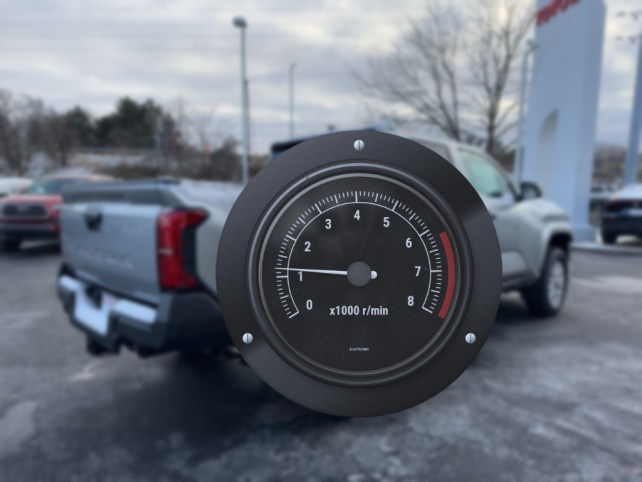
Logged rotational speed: 1200
